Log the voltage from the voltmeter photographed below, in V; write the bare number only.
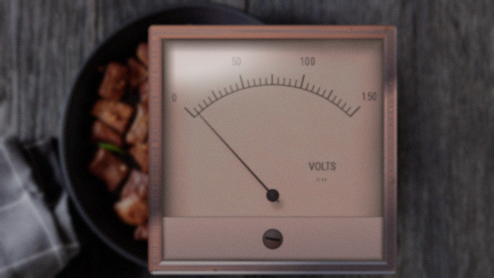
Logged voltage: 5
